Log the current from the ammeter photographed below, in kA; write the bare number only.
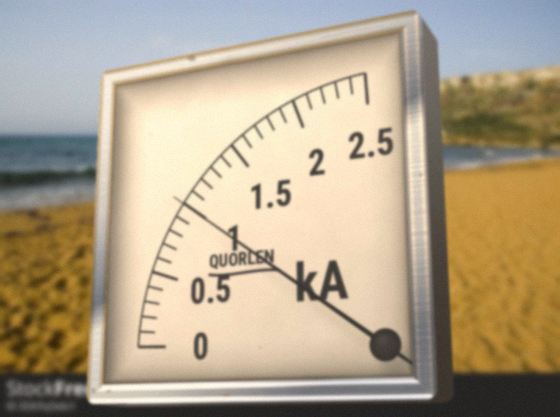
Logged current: 1
